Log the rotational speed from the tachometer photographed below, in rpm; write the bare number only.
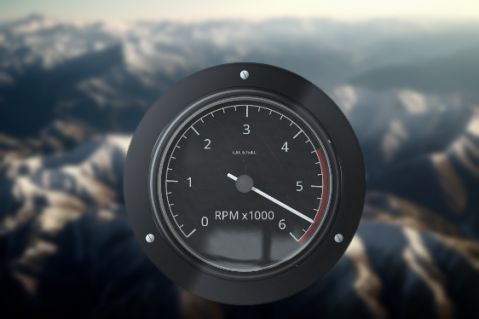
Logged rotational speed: 5600
